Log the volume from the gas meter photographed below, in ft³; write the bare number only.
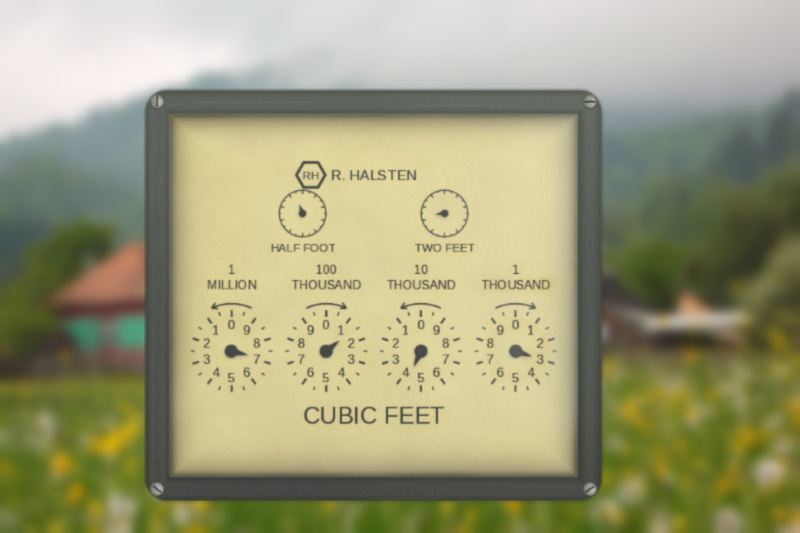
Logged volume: 714300
